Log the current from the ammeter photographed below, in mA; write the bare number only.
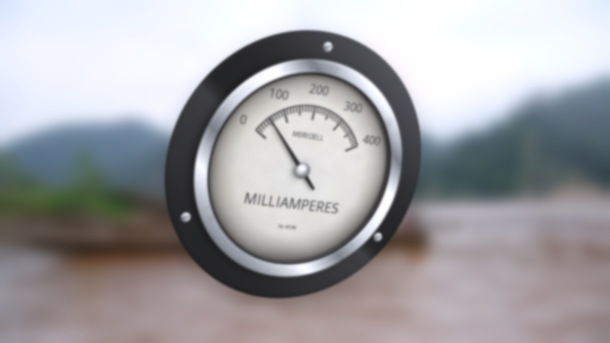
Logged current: 50
